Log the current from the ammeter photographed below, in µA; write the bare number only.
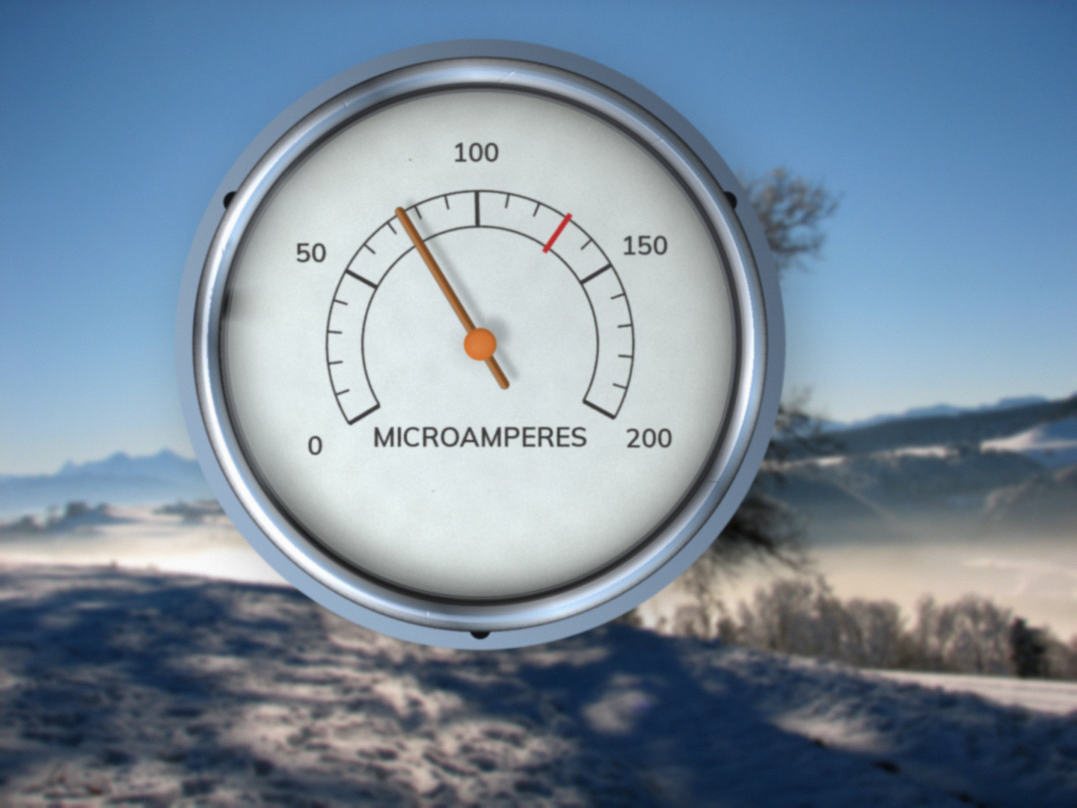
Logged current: 75
